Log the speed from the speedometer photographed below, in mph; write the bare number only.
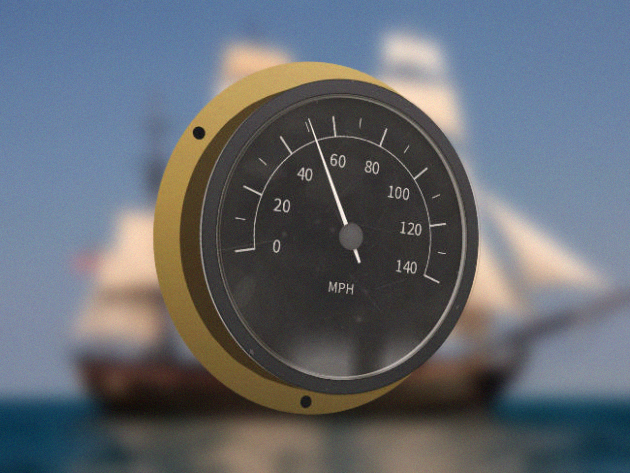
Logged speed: 50
